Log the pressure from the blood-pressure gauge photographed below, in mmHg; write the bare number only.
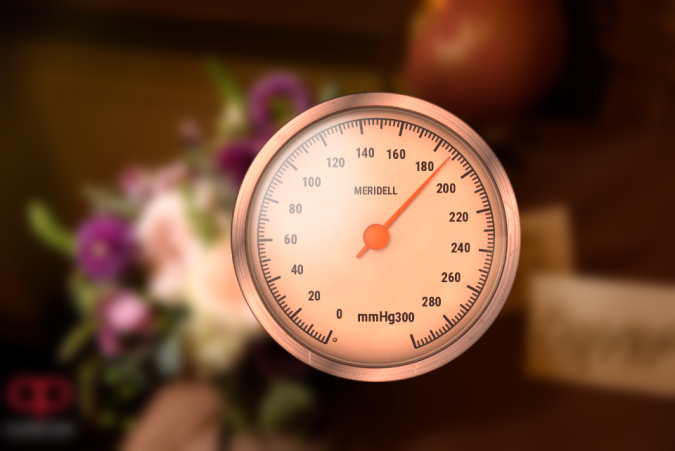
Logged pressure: 188
